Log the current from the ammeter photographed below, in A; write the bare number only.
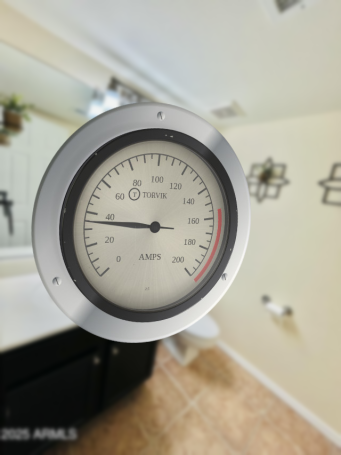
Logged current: 35
